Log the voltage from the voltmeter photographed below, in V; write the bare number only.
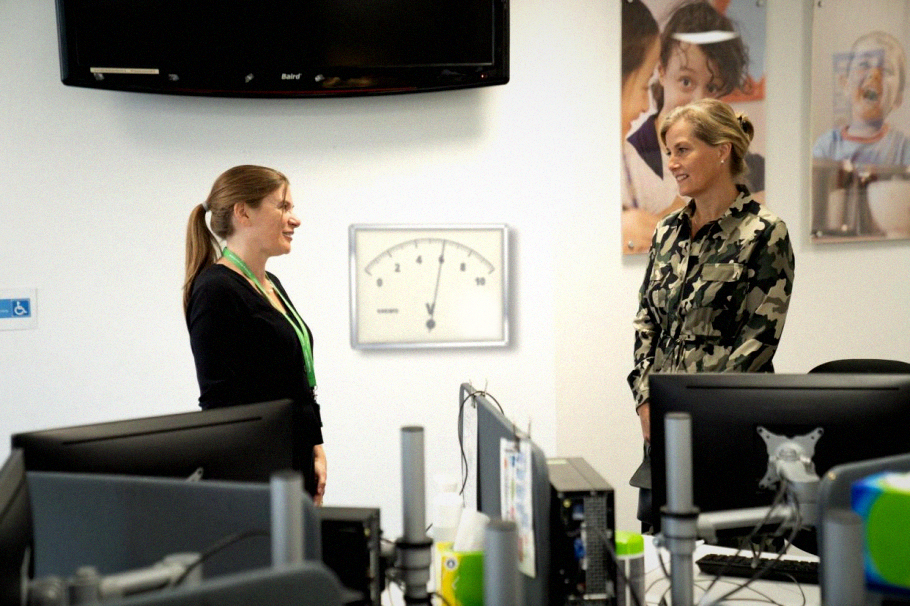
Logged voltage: 6
